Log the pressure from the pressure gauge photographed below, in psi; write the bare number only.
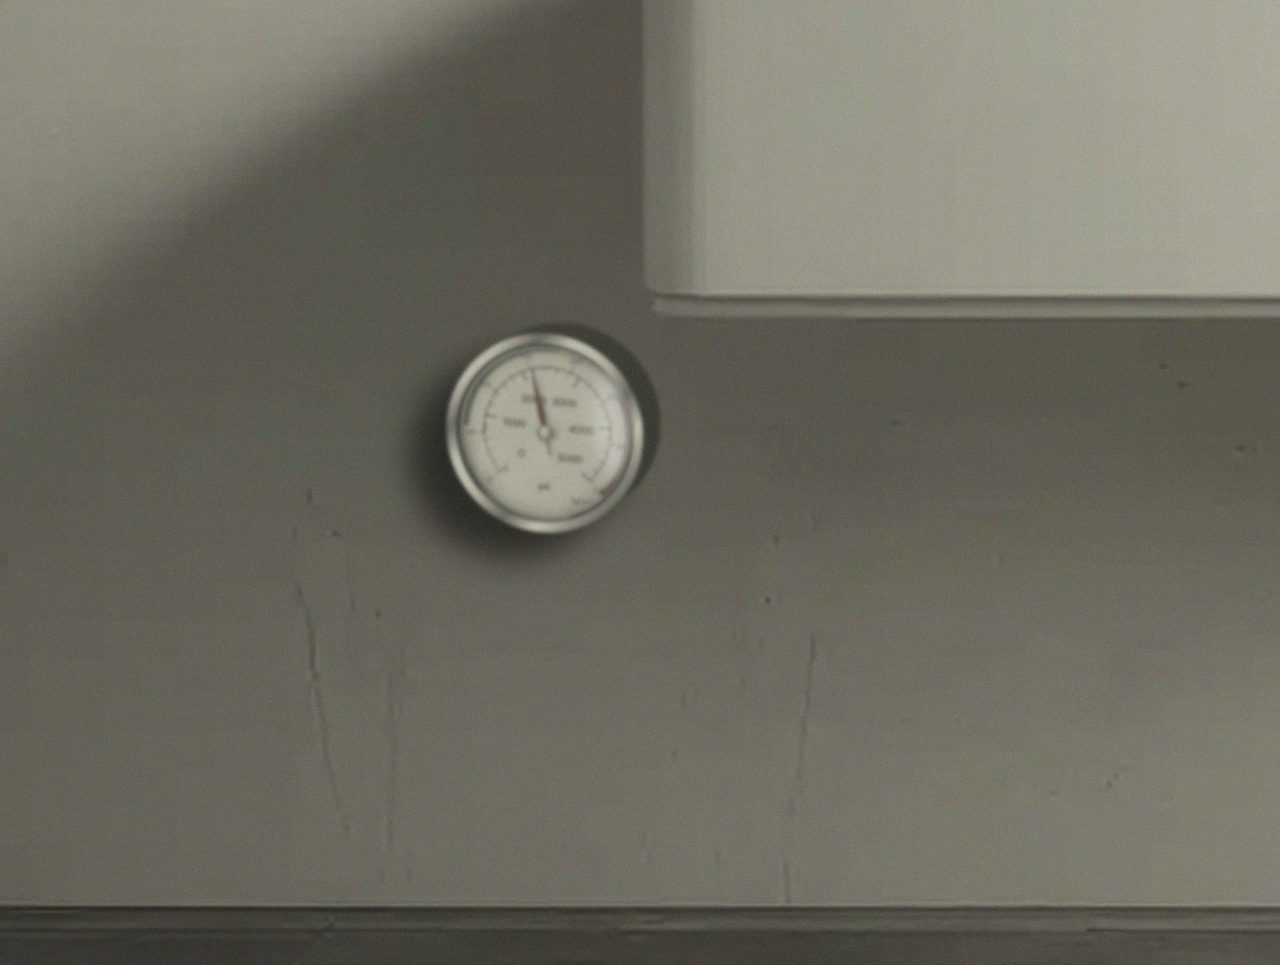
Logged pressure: 2200
